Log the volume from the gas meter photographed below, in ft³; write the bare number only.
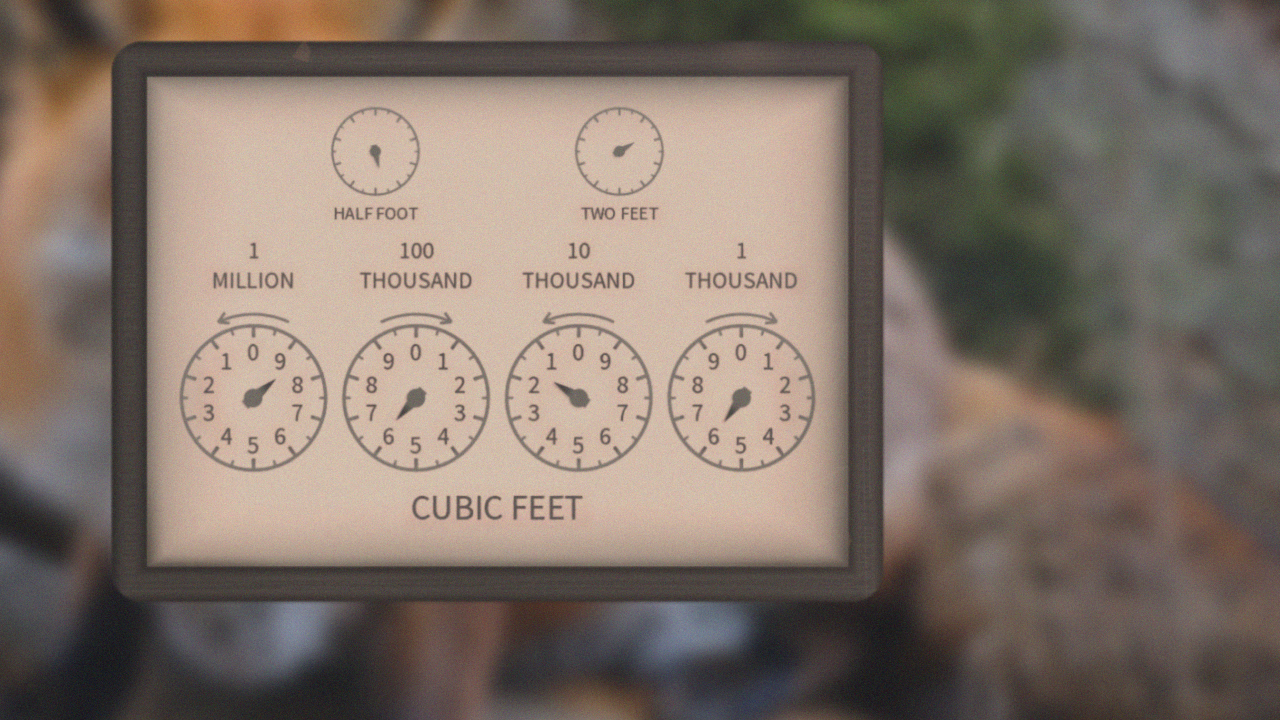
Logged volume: 861600
